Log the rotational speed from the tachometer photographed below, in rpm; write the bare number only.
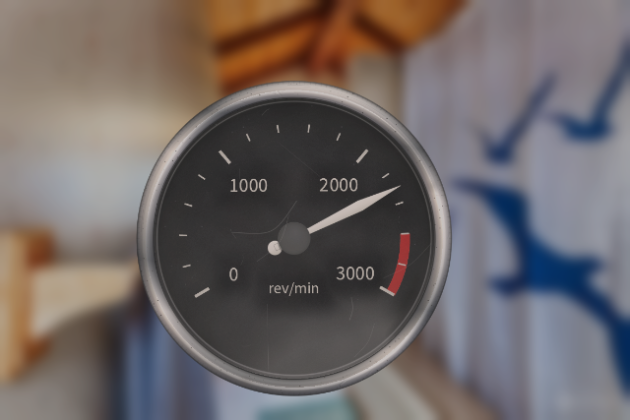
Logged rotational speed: 2300
